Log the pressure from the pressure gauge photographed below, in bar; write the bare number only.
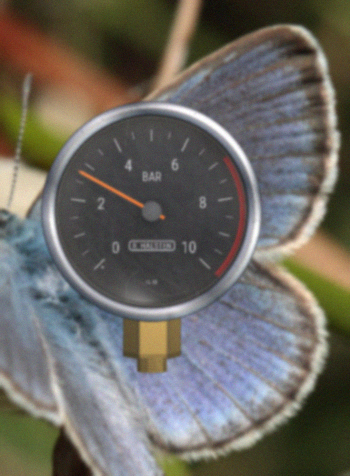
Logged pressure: 2.75
